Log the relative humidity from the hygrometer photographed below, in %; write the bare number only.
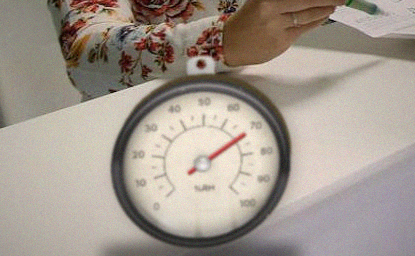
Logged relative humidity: 70
